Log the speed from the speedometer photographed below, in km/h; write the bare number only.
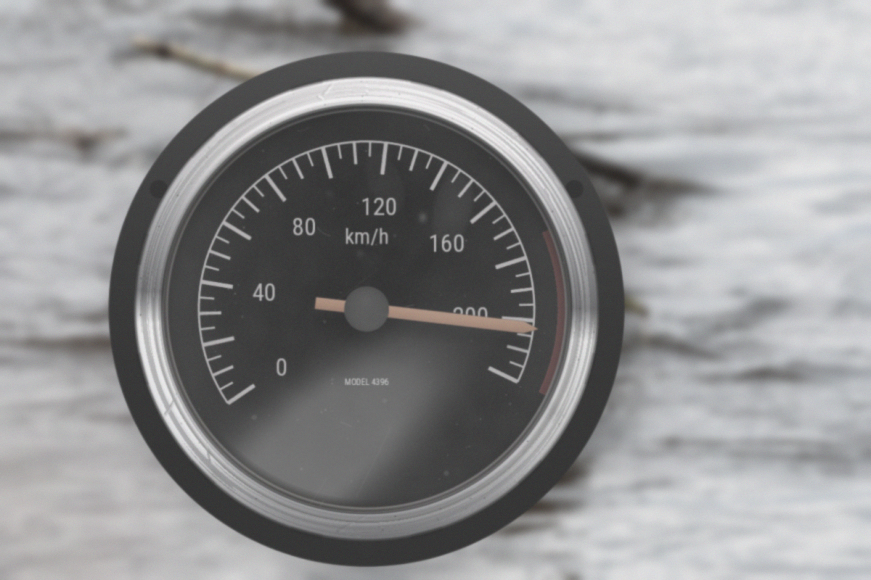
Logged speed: 202.5
